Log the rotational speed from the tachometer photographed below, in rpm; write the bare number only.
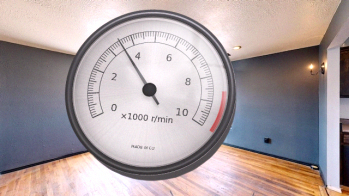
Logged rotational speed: 3500
